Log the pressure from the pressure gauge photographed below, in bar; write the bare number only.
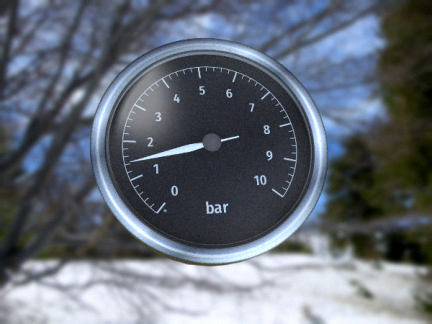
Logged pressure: 1.4
